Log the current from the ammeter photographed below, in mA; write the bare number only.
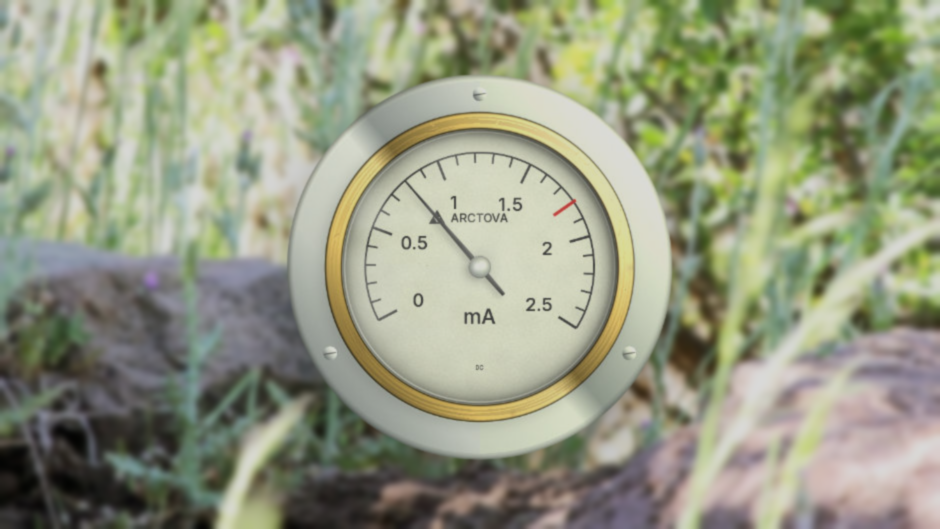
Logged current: 0.8
